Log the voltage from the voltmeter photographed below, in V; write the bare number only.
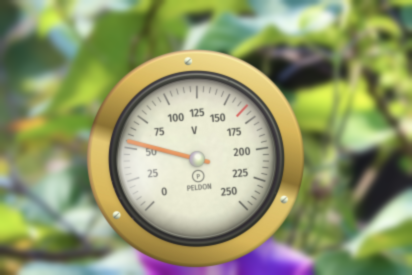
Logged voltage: 55
